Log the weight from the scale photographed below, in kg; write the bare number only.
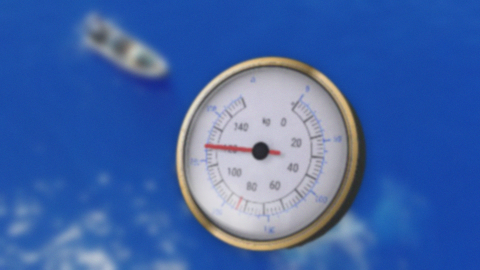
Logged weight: 120
